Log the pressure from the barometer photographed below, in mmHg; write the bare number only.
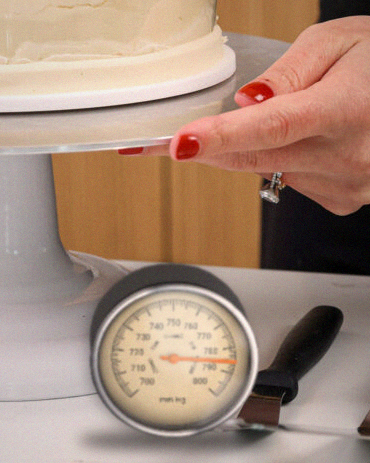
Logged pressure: 785
